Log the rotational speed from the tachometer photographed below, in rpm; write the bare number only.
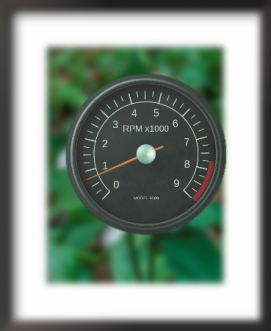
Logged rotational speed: 750
